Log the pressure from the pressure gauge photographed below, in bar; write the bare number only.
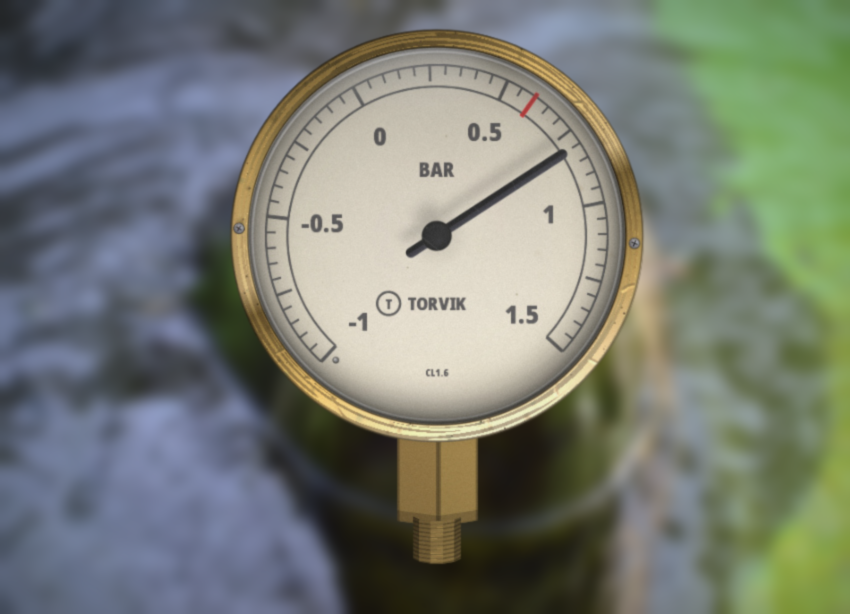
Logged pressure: 0.8
